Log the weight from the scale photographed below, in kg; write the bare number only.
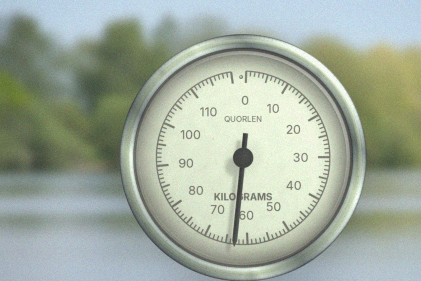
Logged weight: 63
